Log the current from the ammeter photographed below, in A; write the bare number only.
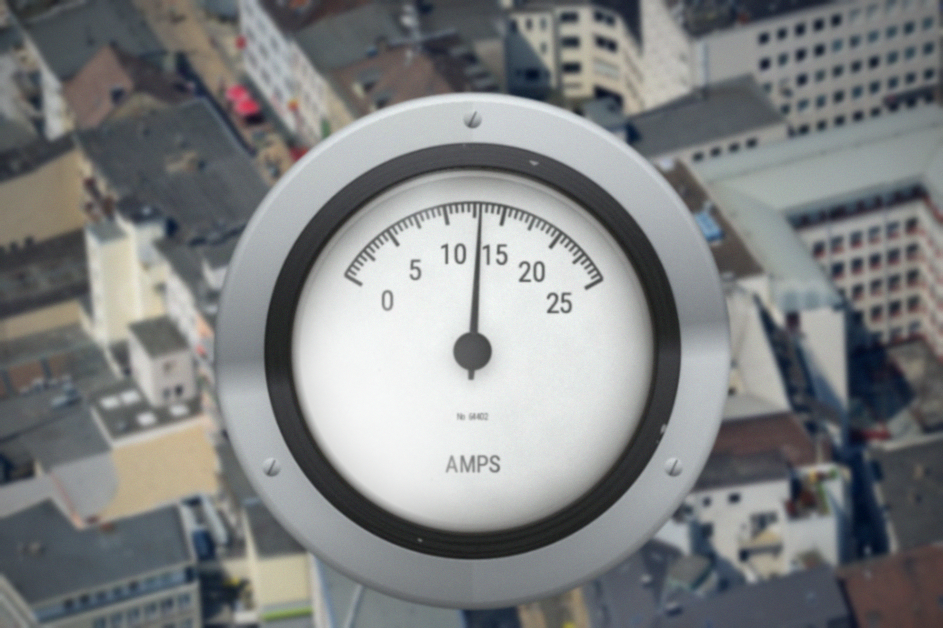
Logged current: 13
